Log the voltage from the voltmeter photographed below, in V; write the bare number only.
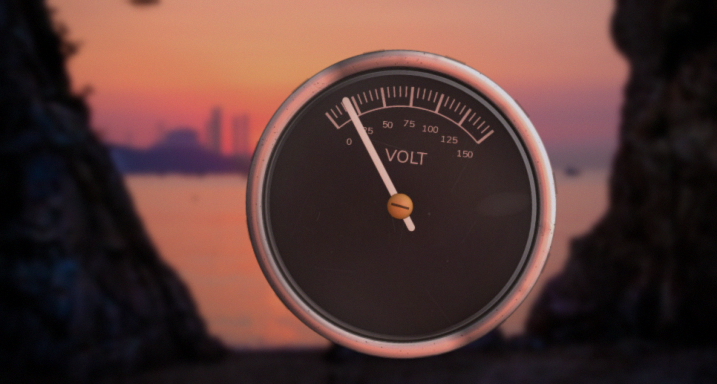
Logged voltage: 20
